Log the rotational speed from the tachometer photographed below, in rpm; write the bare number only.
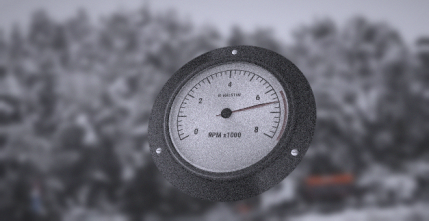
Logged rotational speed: 6600
